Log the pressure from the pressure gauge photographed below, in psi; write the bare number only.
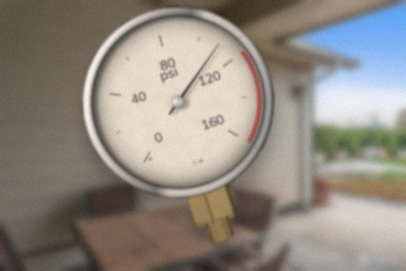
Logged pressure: 110
